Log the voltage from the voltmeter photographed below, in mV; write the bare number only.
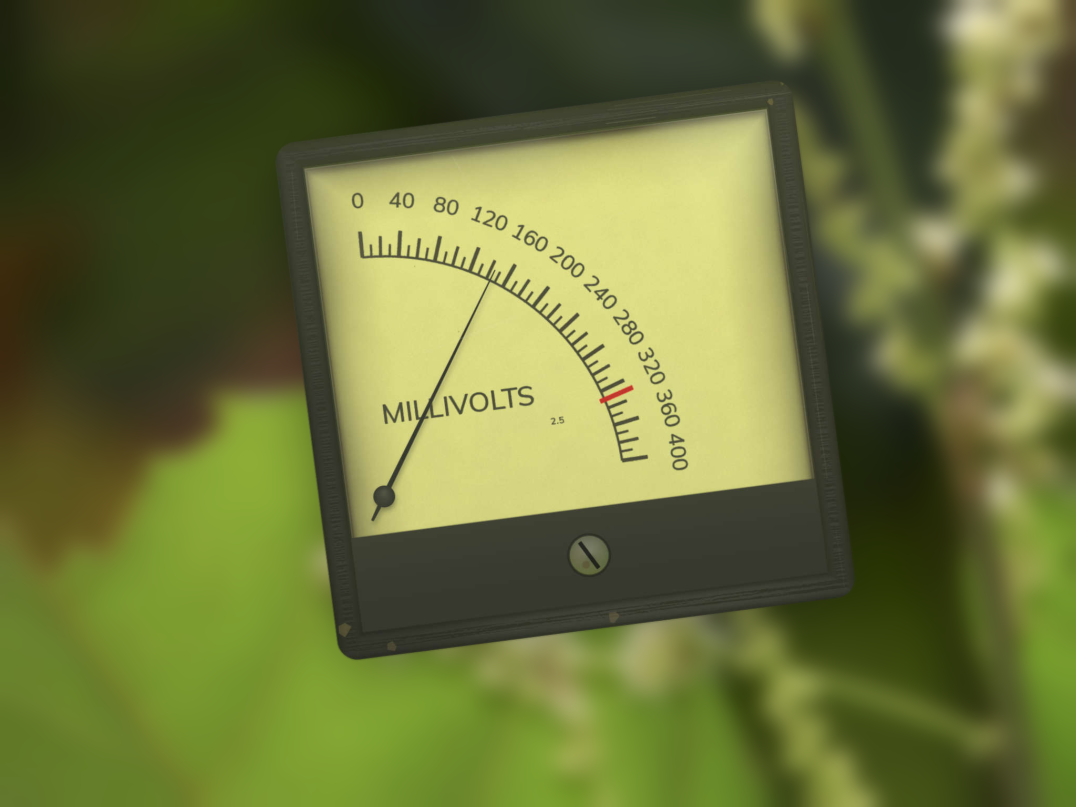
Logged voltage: 145
